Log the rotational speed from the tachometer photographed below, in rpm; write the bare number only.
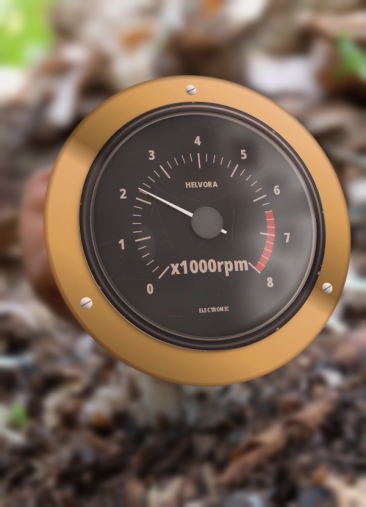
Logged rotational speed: 2200
